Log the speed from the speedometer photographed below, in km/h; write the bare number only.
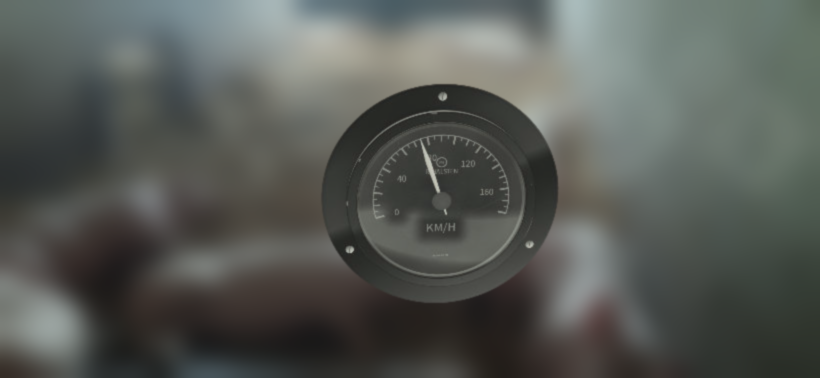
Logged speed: 75
